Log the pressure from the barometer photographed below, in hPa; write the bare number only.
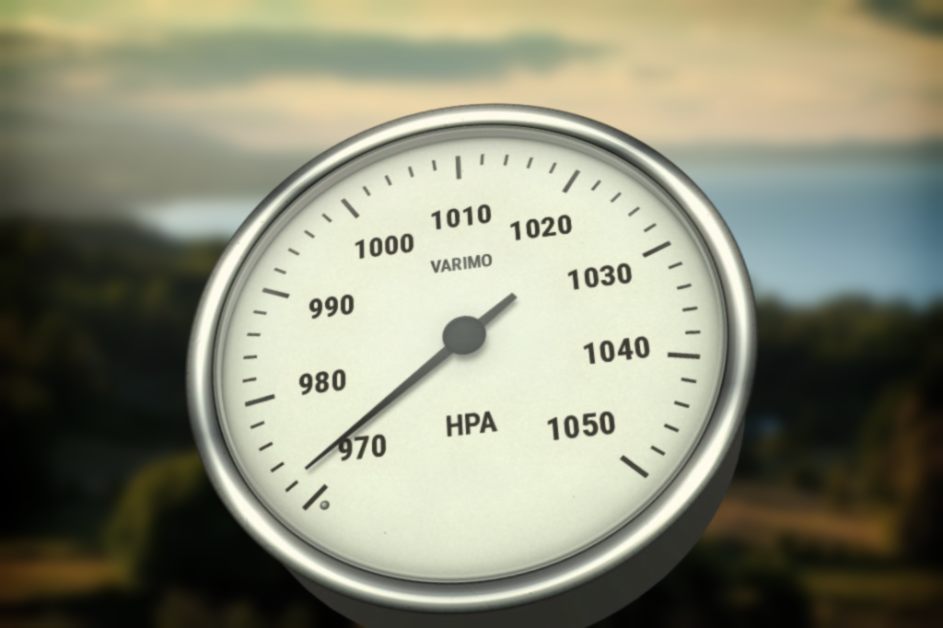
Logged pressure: 972
